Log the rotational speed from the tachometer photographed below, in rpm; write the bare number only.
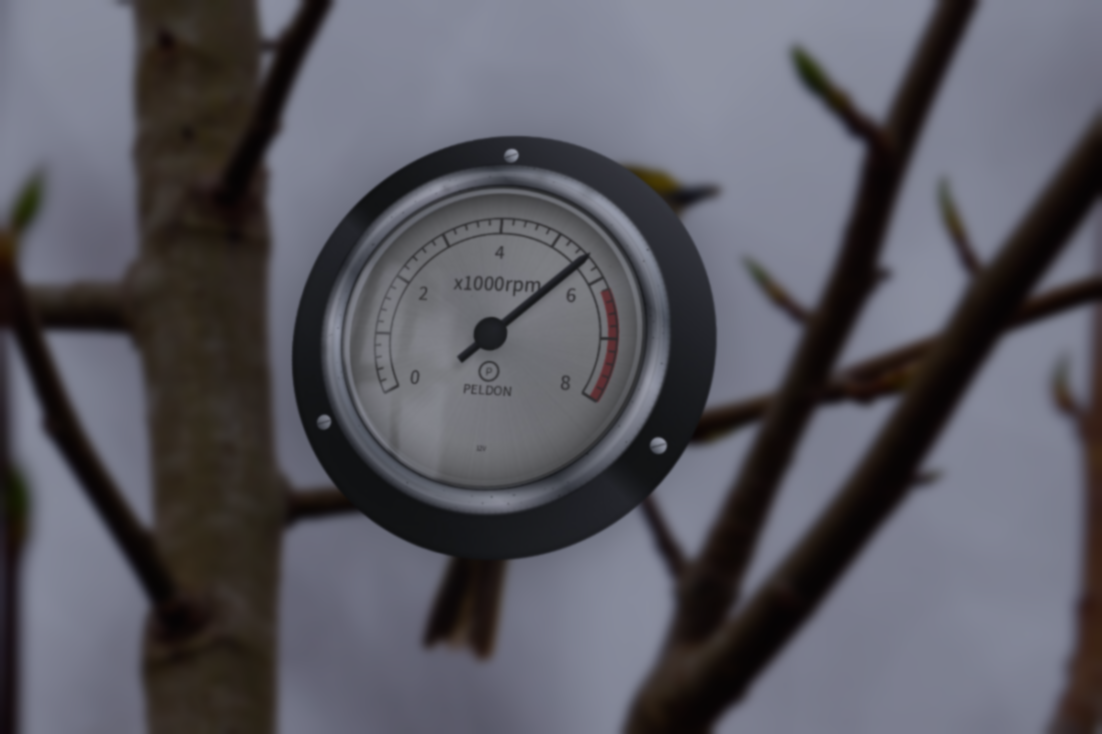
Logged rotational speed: 5600
